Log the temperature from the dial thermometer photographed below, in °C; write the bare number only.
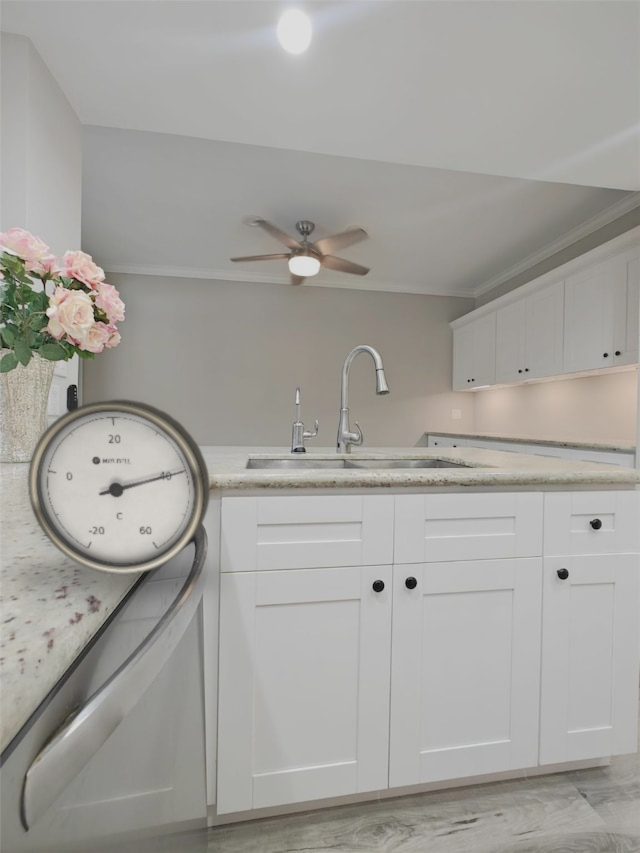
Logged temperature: 40
